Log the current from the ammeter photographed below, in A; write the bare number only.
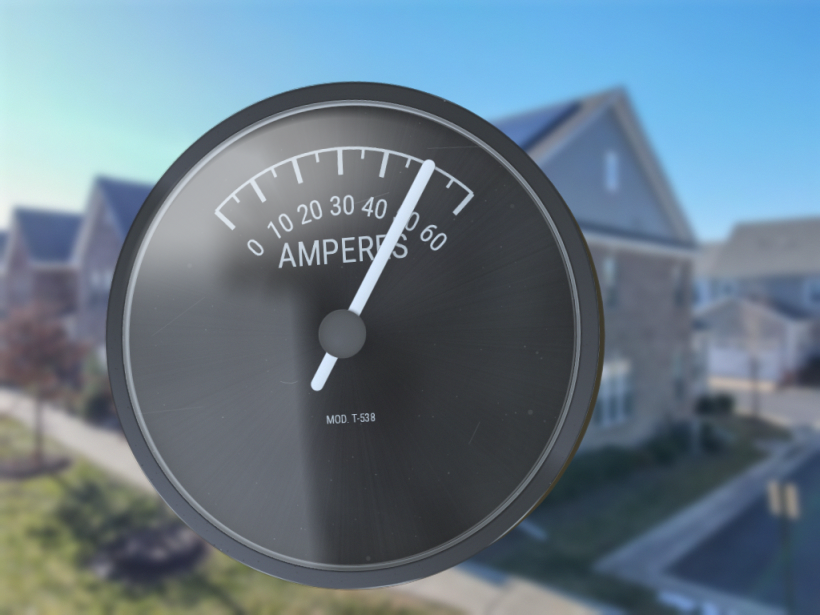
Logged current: 50
